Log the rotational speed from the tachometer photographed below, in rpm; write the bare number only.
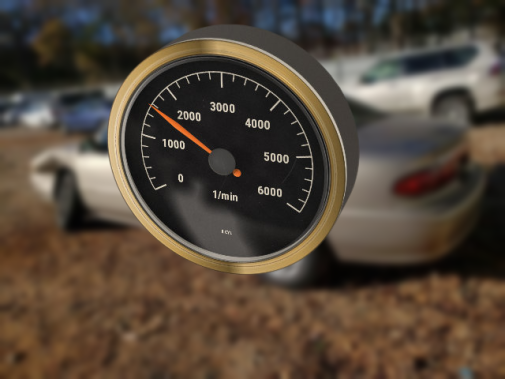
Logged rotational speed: 1600
